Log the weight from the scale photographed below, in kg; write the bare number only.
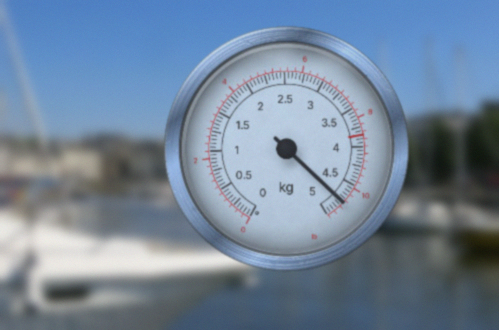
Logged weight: 4.75
